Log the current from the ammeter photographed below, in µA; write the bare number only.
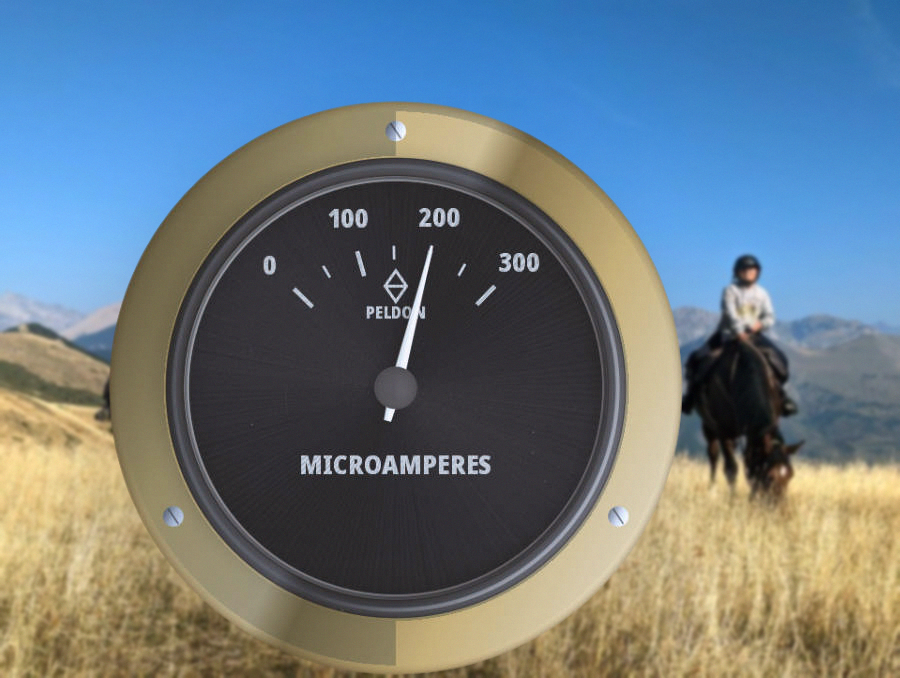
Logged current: 200
